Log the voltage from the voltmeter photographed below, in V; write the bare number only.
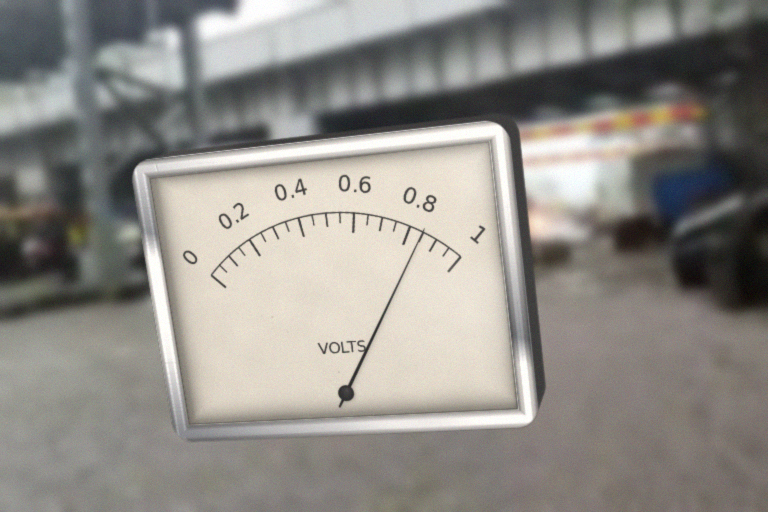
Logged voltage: 0.85
